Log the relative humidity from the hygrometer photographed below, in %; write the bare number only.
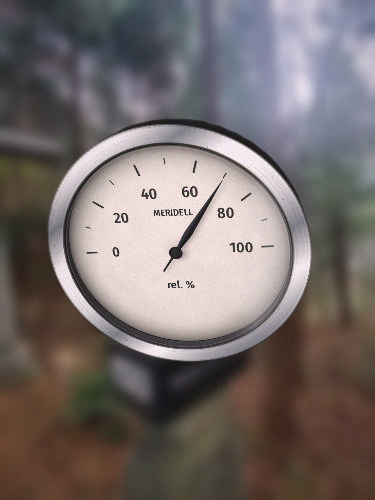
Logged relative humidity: 70
